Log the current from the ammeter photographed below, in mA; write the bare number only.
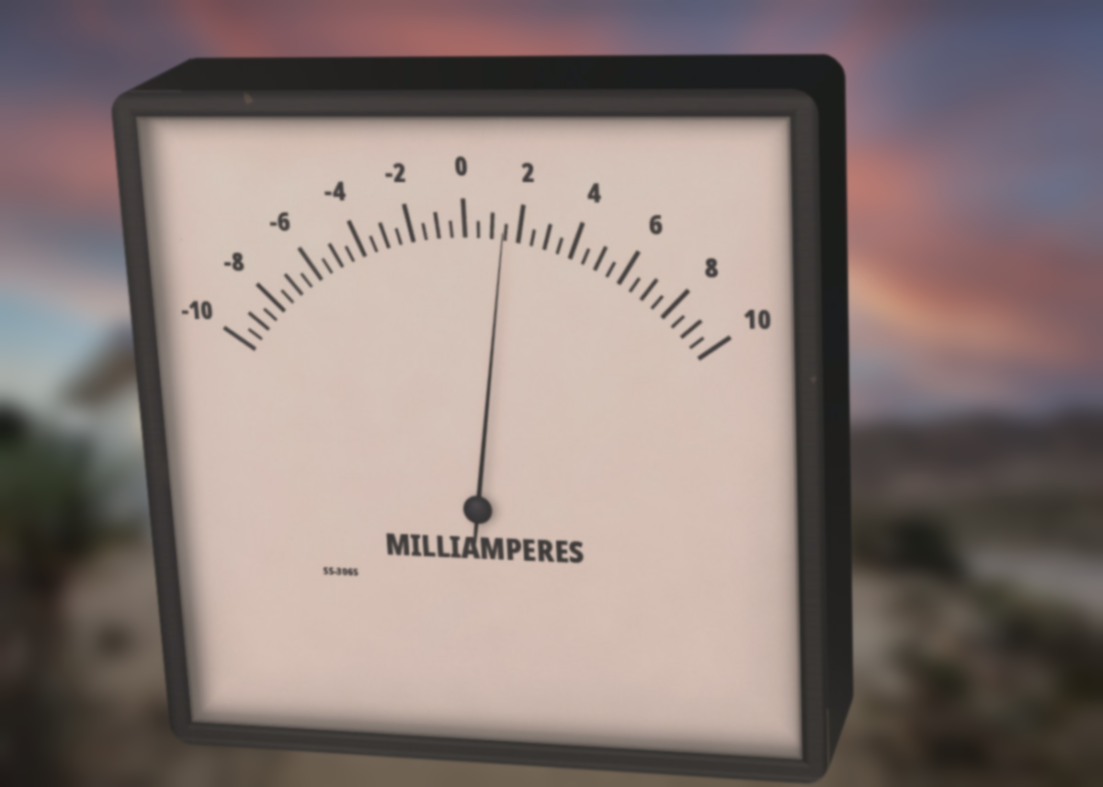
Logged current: 1.5
